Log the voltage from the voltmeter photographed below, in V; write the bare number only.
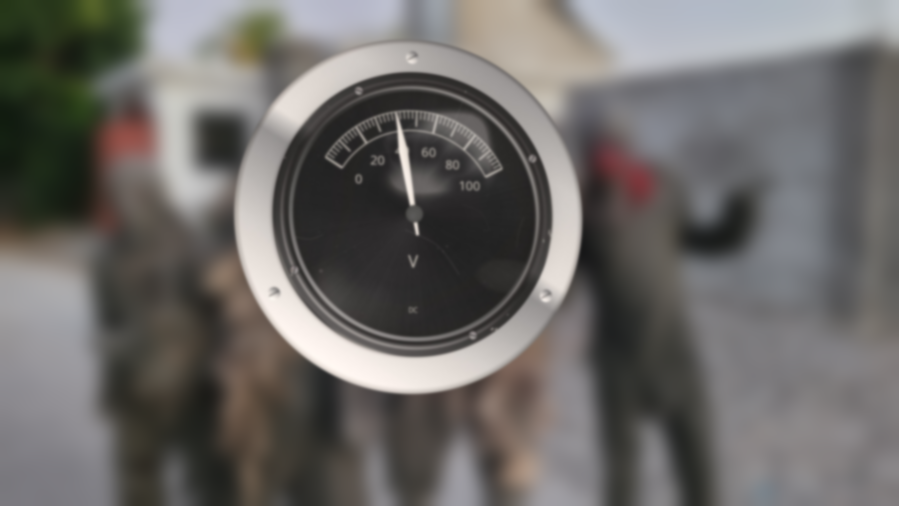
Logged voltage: 40
